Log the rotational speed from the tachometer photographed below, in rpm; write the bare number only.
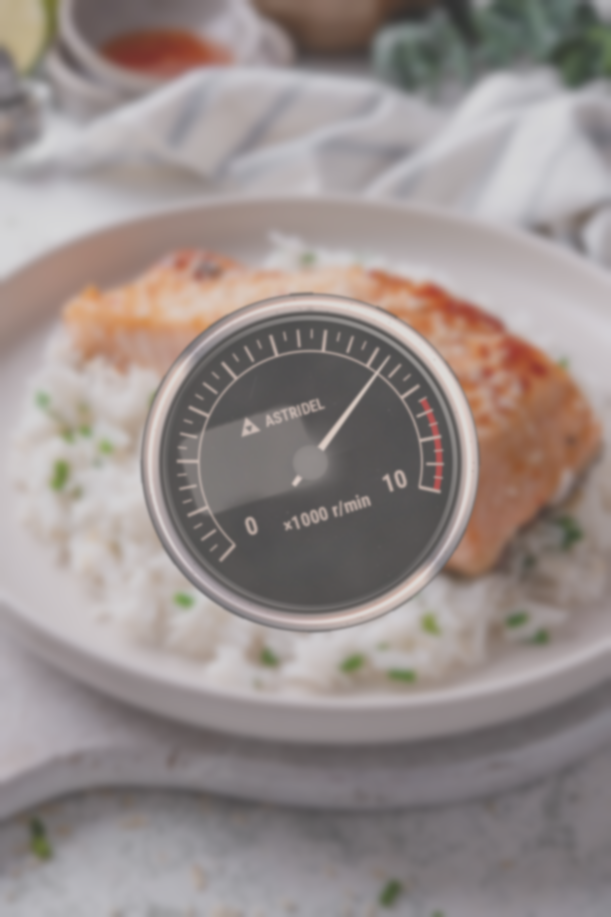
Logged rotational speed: 7250
